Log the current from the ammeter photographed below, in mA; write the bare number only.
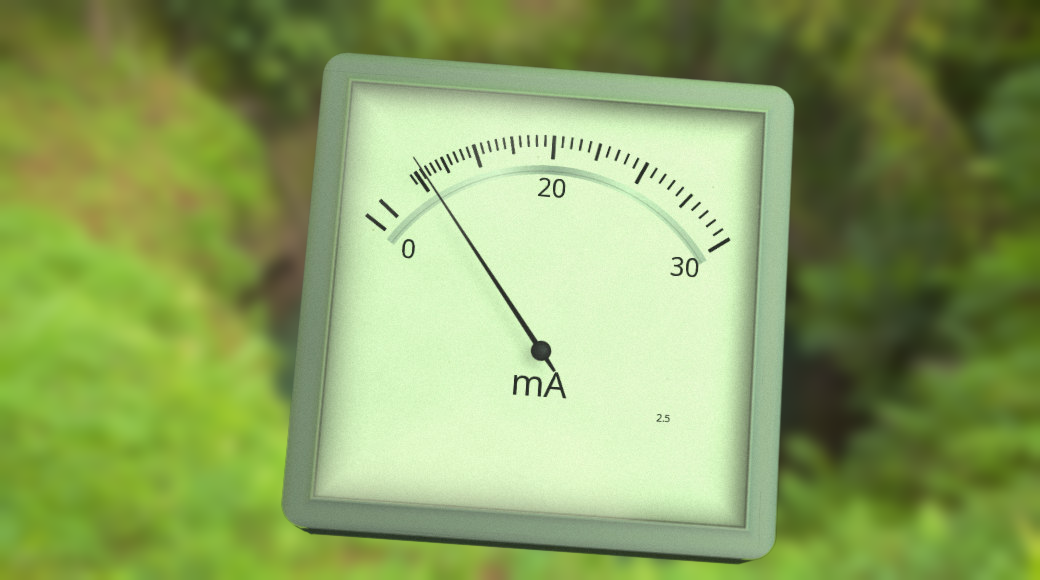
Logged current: 10.5
